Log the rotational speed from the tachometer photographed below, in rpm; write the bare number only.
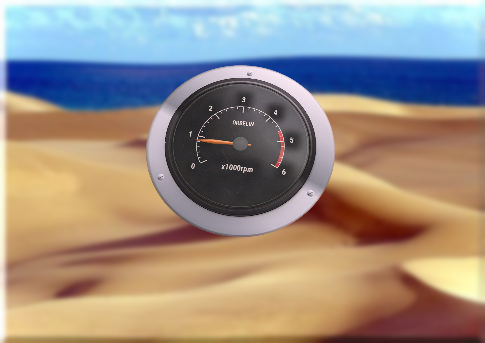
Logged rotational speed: 800
